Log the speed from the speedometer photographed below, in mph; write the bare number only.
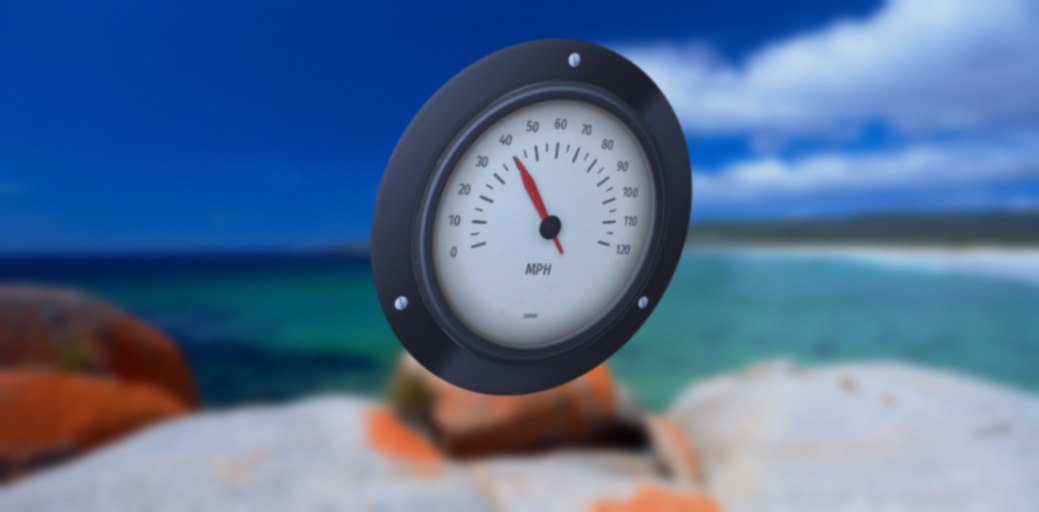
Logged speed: 40
